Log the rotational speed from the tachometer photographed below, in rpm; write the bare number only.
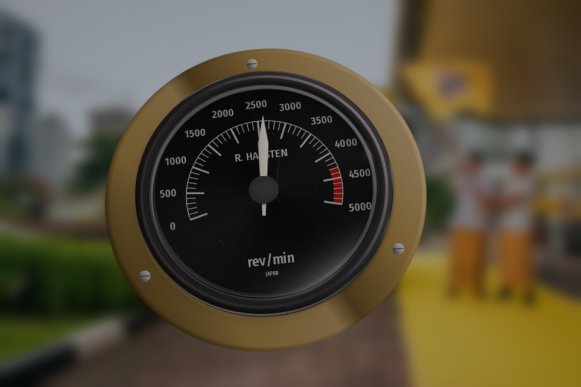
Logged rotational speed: 2600
